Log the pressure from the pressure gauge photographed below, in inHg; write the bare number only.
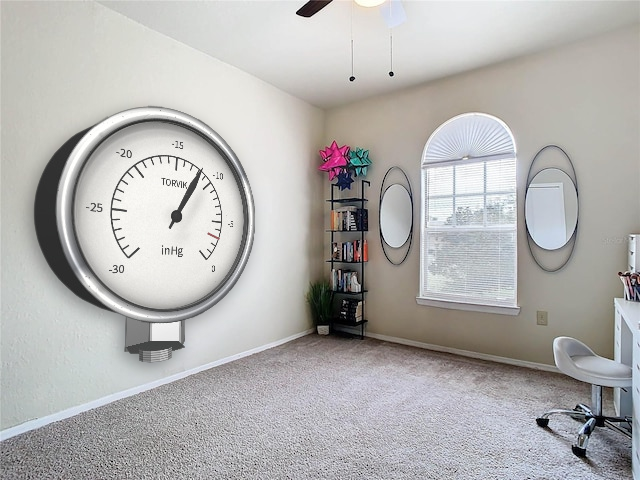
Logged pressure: -12
